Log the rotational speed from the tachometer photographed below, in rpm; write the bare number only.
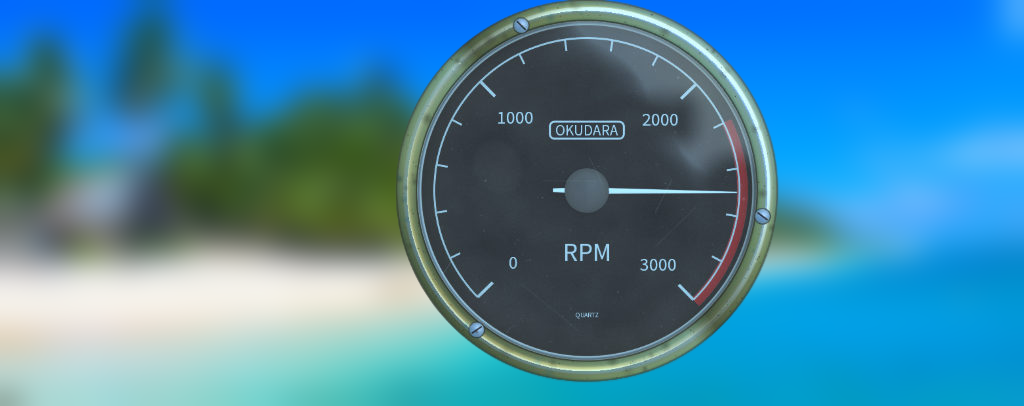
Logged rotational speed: 2500
